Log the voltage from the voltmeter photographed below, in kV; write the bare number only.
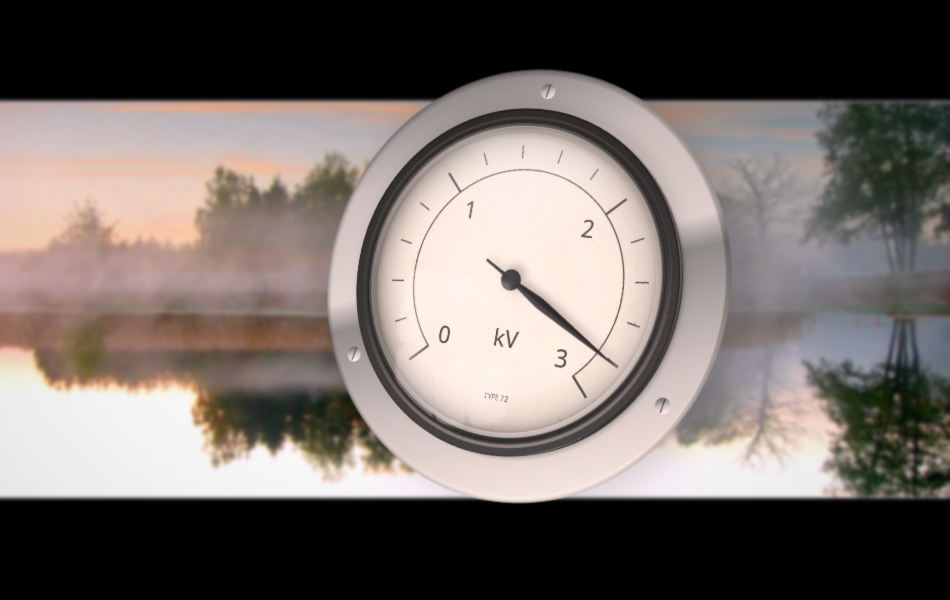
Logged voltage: 2.8
